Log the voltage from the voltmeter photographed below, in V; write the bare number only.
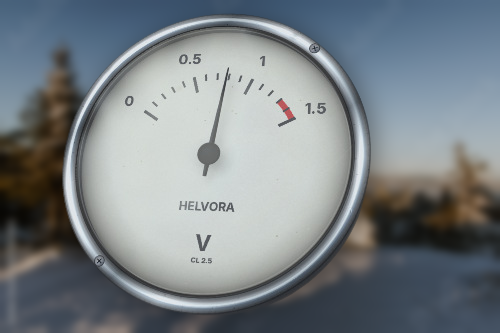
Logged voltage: 0.8
